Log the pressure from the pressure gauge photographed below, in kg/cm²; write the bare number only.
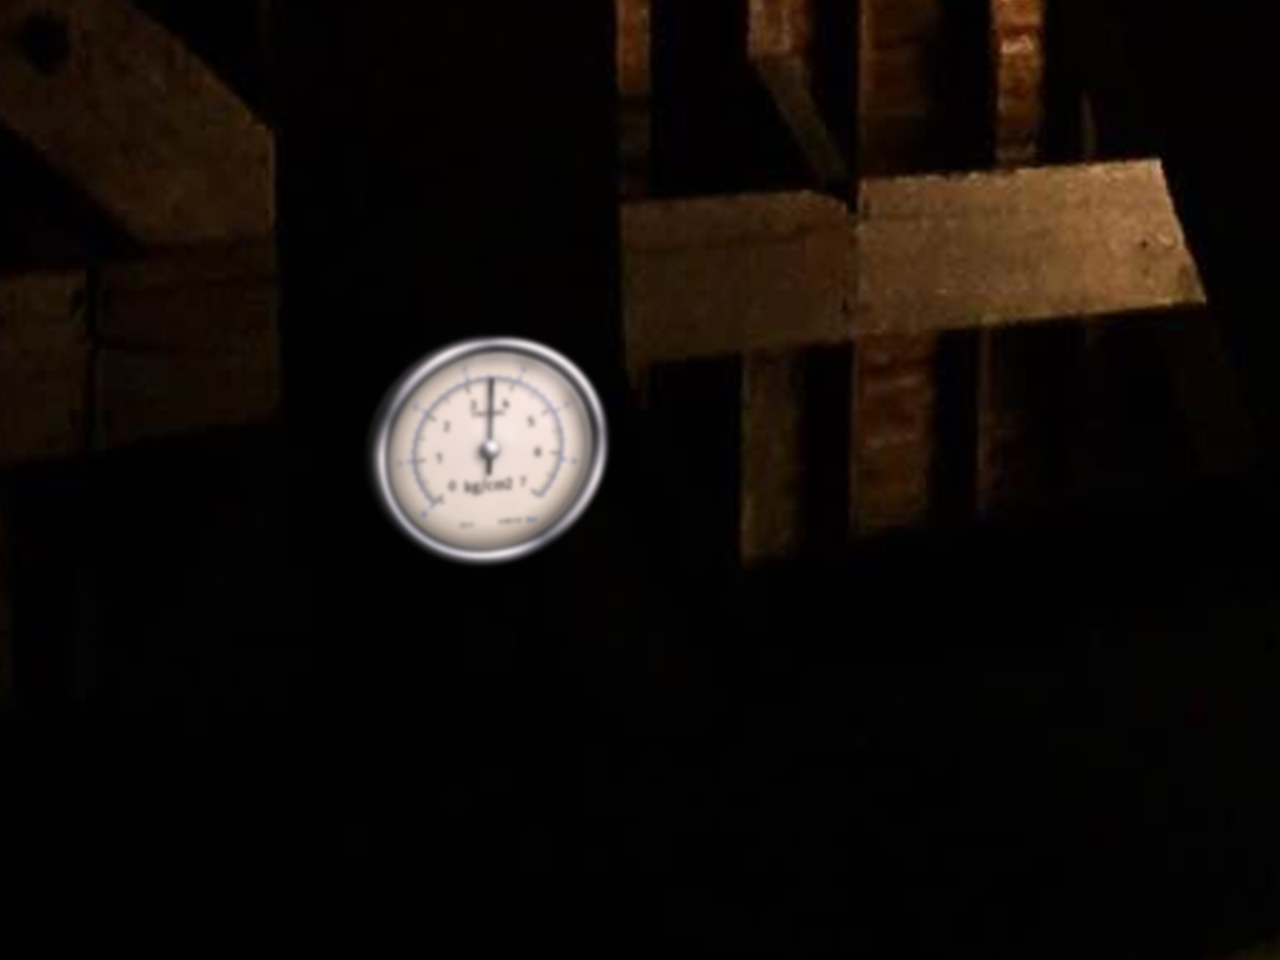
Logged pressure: 3.5
